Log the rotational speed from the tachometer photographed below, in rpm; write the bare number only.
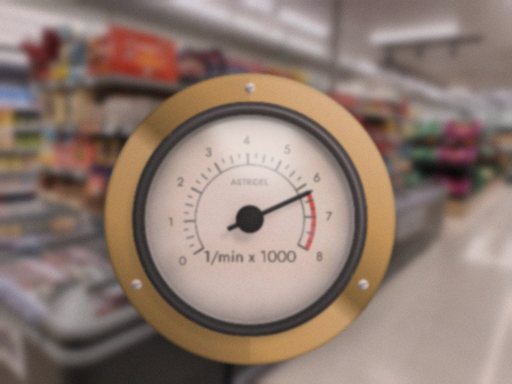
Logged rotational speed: 6250
